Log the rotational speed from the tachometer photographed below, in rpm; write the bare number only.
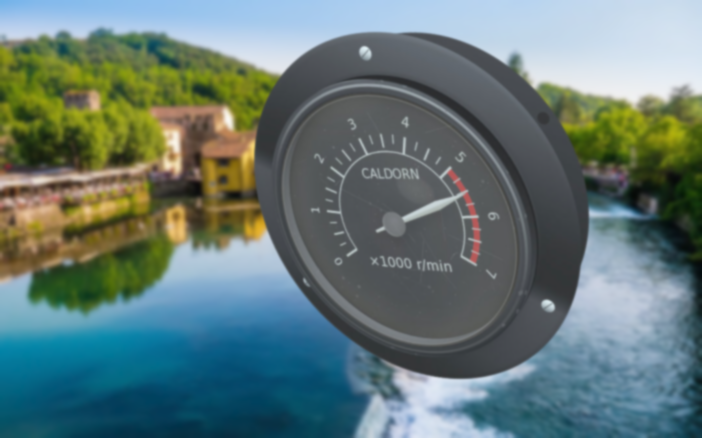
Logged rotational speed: 5500
